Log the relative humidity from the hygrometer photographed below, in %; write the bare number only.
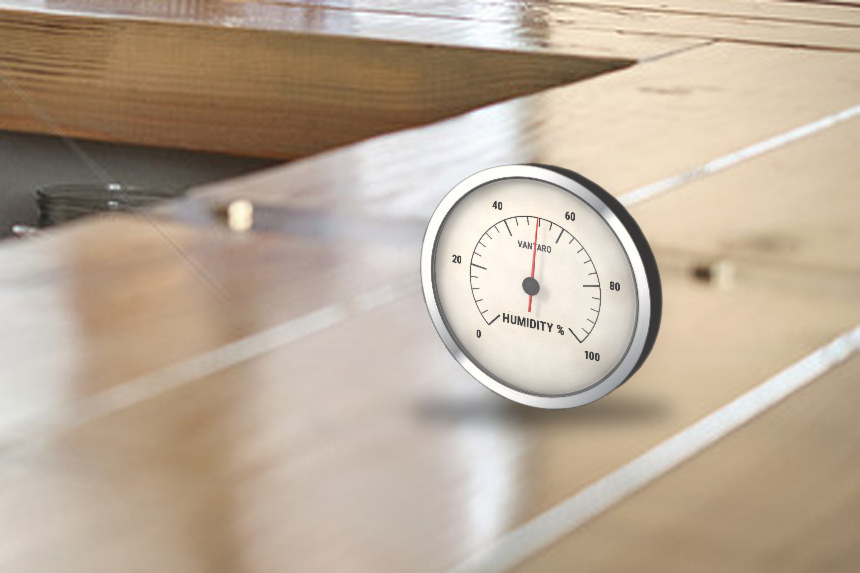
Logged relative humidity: 52
